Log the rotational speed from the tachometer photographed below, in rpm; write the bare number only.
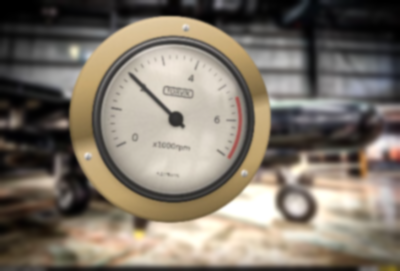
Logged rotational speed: 2000
